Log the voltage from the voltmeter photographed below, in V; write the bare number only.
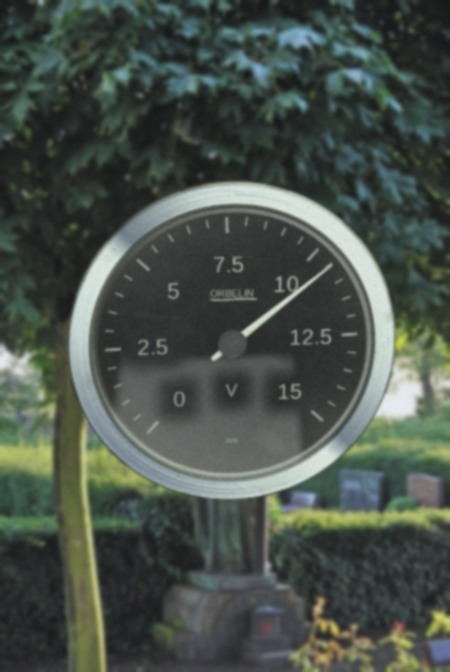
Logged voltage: 10.5
